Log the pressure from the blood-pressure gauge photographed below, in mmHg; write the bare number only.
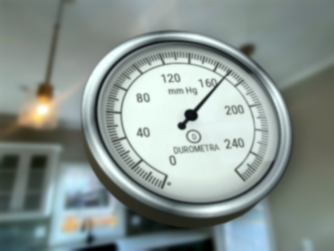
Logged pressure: 170
